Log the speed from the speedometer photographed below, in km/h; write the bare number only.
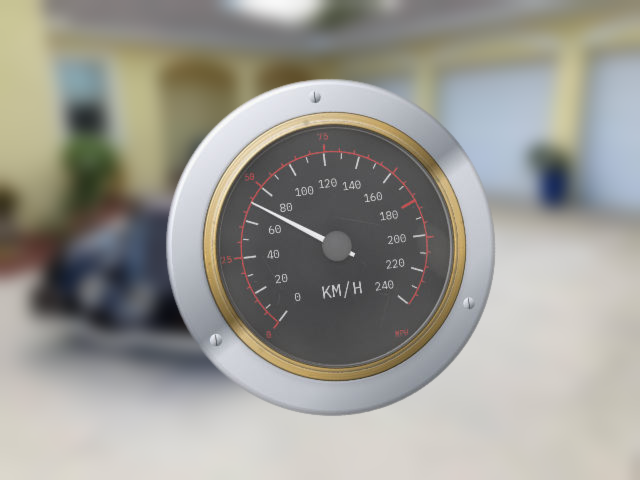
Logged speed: 70
